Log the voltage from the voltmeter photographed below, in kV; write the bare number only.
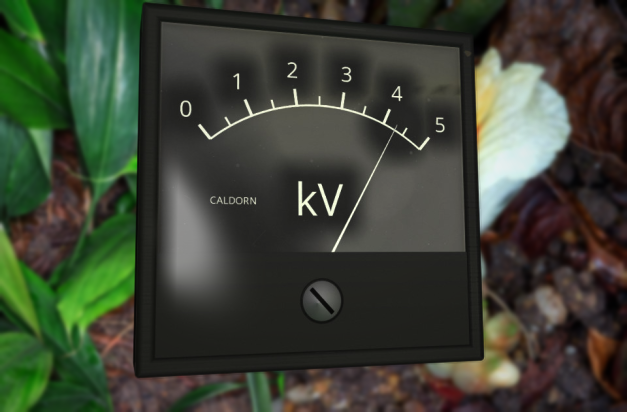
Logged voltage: 4.25
